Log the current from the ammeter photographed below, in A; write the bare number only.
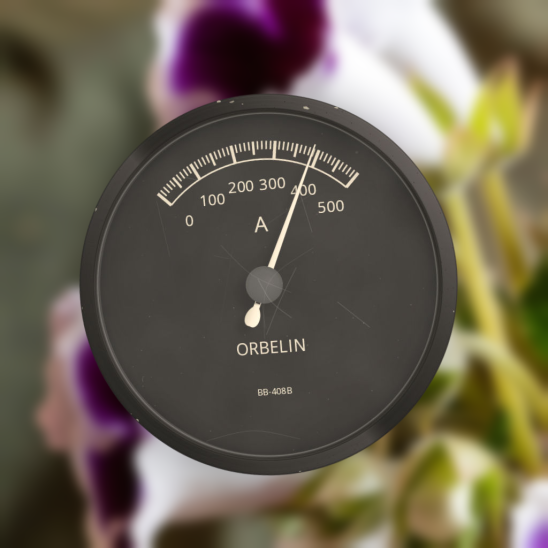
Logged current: 390
